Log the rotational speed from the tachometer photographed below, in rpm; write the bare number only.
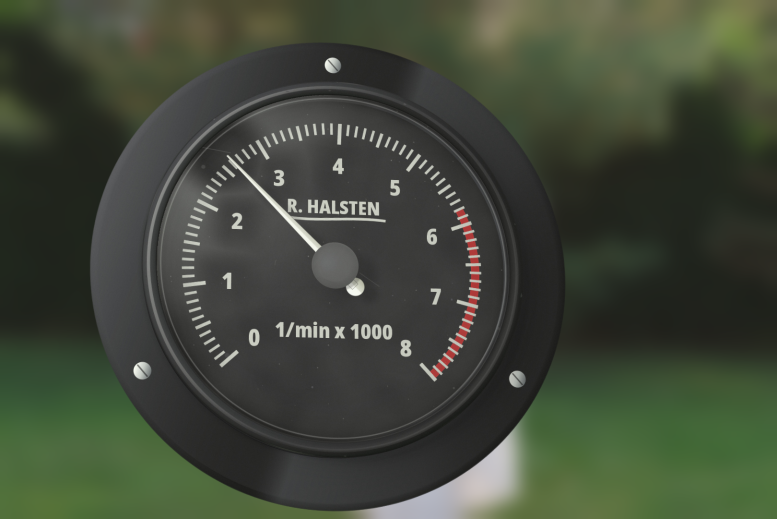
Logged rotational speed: 2600
